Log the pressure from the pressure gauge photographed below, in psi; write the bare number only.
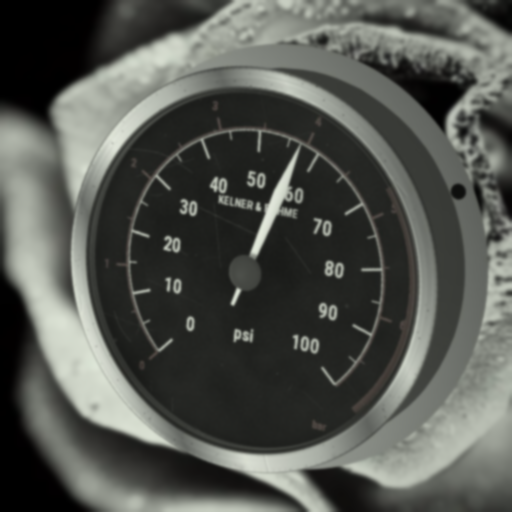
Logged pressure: 57.5
